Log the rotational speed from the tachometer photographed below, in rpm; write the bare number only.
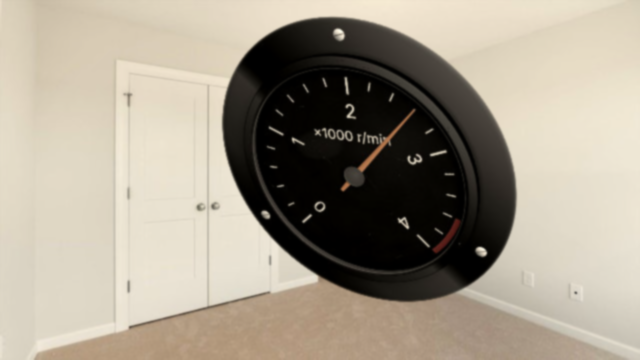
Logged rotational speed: 2600
